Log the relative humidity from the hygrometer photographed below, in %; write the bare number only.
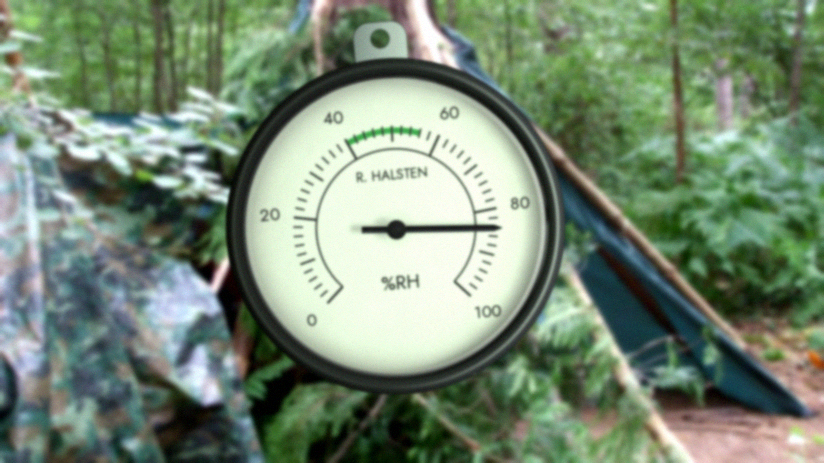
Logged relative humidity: 84
